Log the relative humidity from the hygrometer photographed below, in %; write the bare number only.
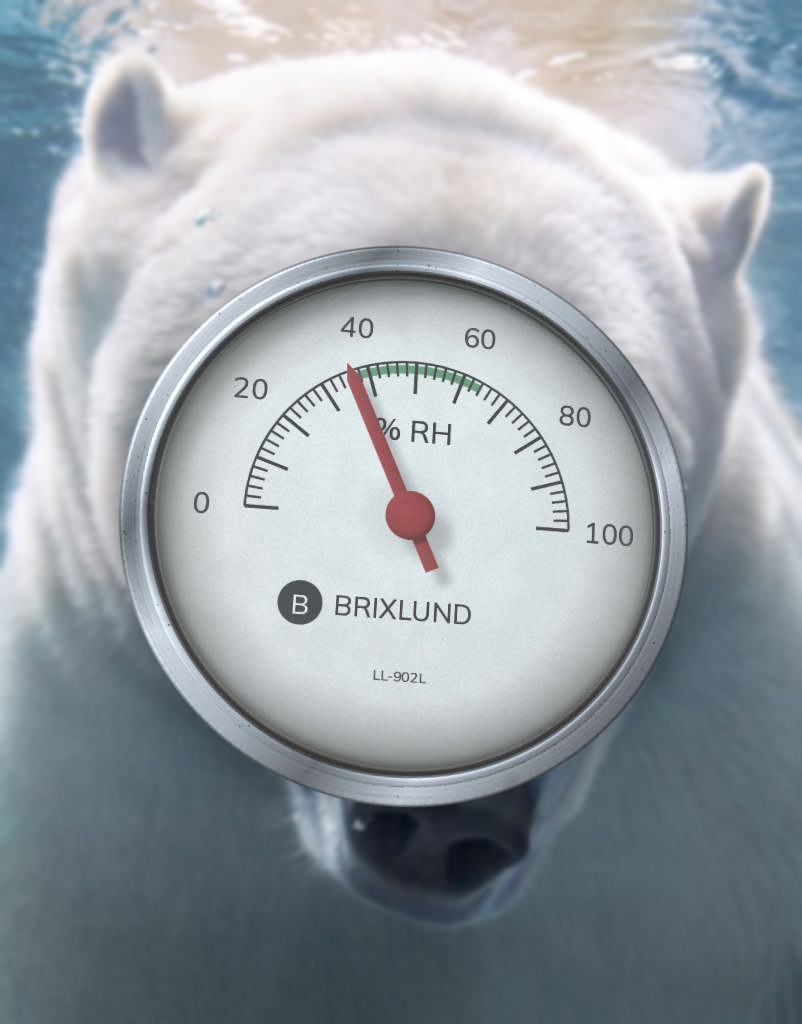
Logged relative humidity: 36
